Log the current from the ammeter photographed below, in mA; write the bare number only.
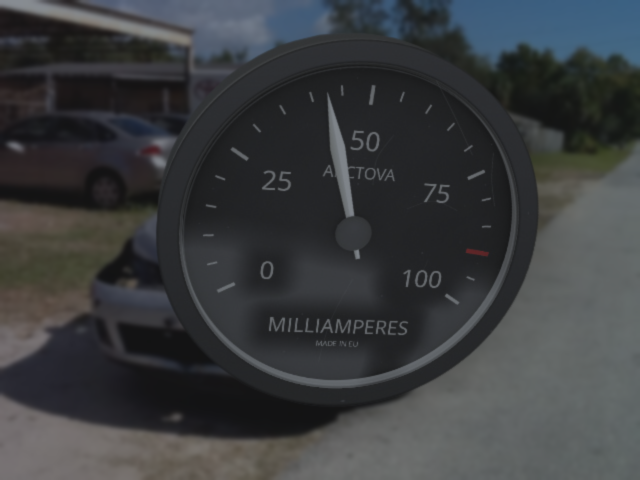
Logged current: 42.5
